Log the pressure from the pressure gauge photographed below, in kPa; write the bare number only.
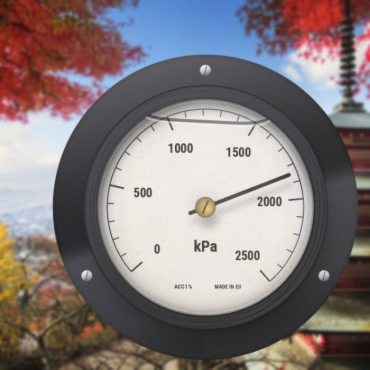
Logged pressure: 1850
